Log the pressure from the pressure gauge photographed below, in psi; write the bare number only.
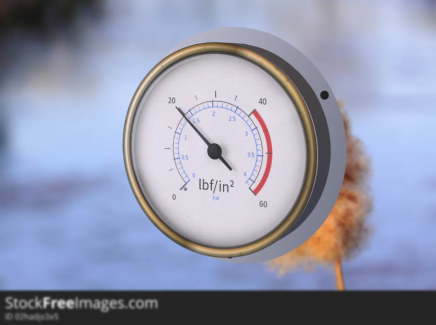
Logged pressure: 20
